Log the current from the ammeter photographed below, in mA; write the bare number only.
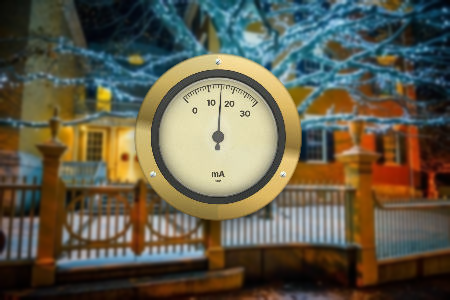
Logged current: 15
